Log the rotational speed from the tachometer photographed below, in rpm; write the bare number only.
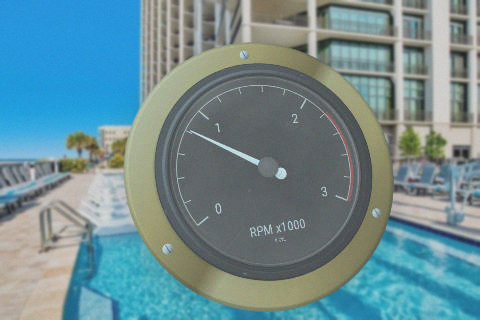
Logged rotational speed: 800
